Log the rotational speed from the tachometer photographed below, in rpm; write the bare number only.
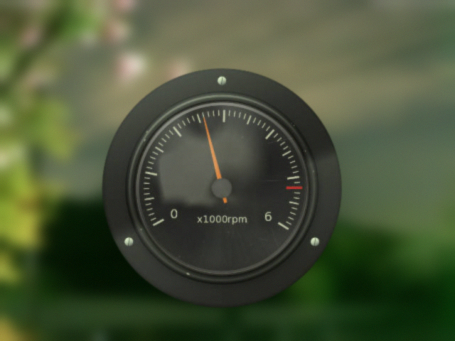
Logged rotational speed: 2600
